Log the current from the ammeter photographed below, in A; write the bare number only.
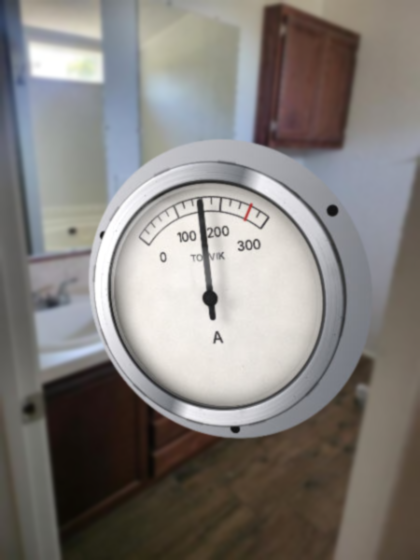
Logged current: 160
